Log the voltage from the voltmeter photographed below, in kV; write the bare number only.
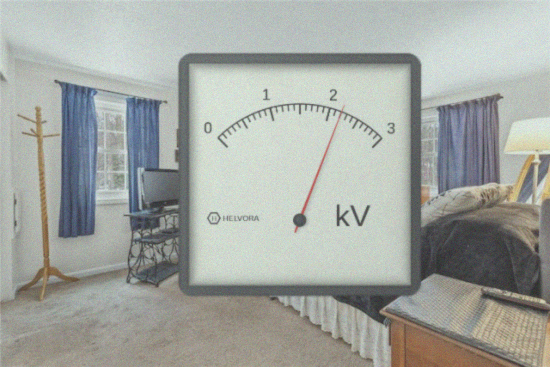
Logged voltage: 2.2
